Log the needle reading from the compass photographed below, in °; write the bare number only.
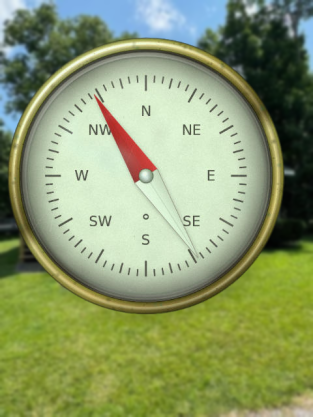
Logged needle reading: 327.5
